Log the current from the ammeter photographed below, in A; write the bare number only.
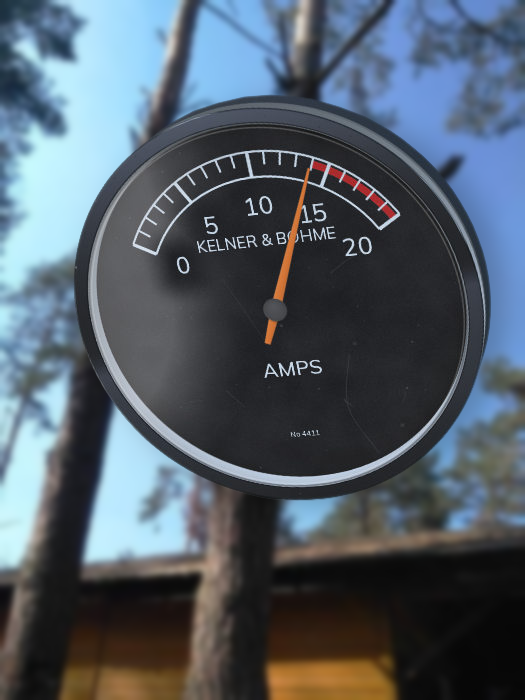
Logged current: 14
